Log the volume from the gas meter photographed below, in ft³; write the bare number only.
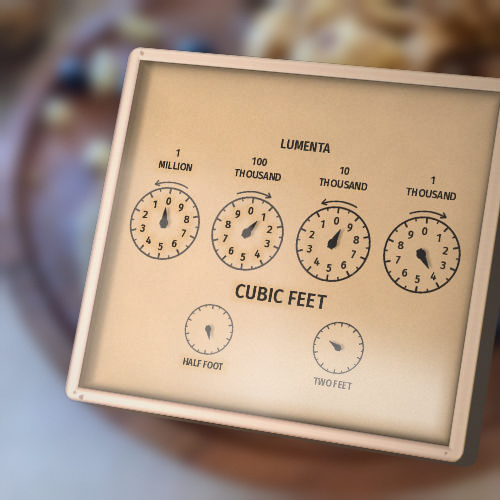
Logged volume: 9400
